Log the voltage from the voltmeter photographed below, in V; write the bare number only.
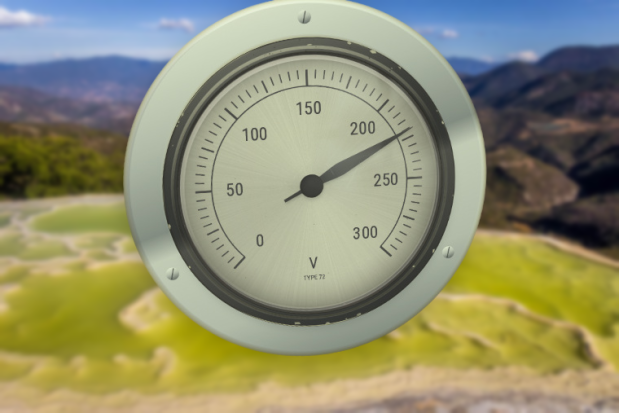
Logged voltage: 220
